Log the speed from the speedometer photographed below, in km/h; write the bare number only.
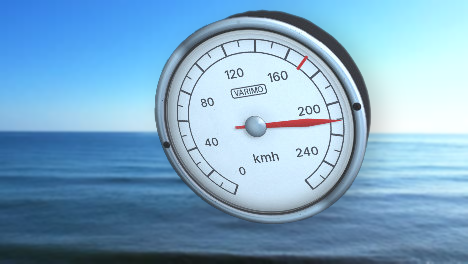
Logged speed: 210
